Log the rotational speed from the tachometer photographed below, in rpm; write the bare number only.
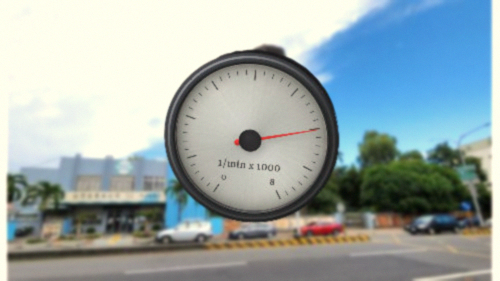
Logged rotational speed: 6000
